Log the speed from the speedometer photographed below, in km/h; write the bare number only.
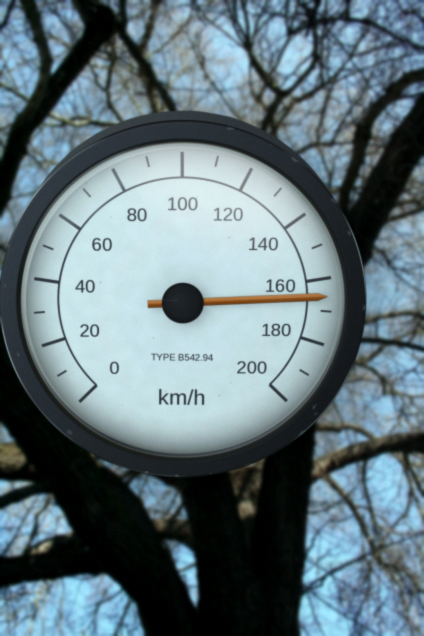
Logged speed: 165
